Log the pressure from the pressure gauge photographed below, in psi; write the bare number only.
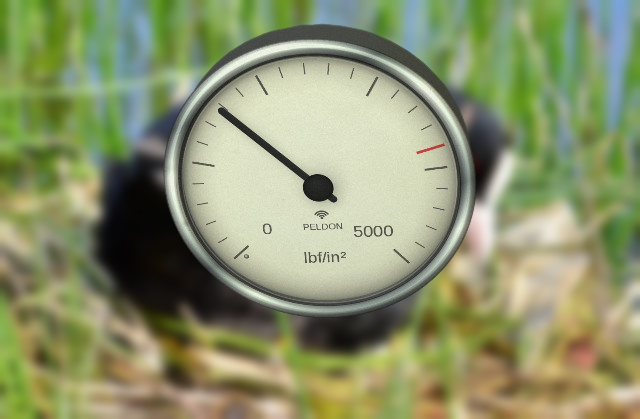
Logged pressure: 1600
